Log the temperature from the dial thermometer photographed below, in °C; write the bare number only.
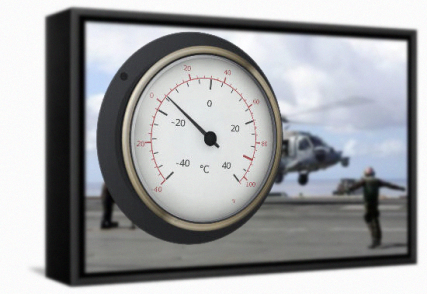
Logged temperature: -16
